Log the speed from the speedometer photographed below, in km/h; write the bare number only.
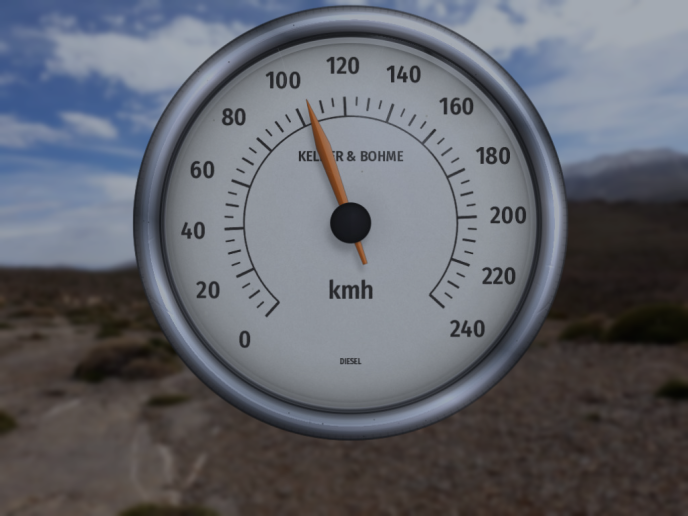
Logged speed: 105
